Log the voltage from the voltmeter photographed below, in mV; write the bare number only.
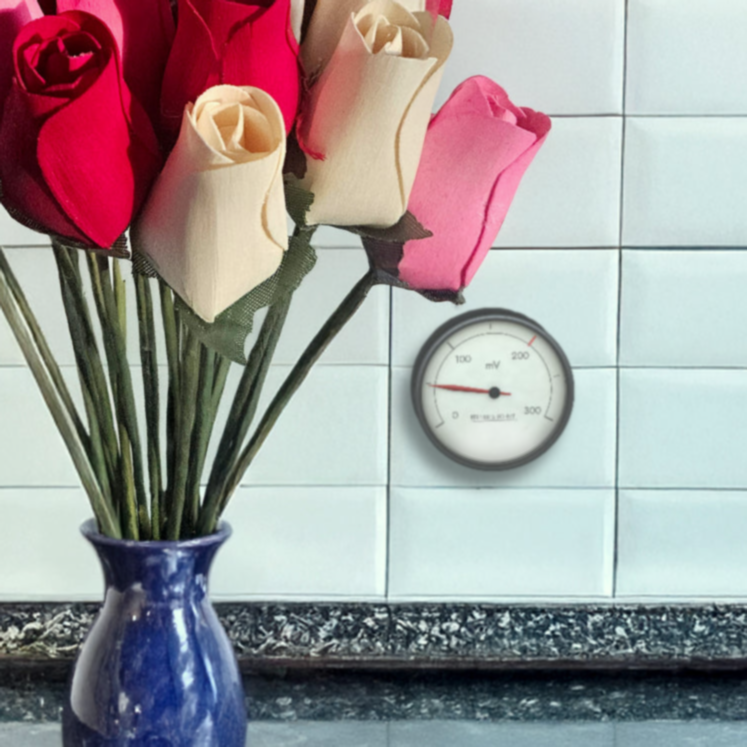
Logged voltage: 50
